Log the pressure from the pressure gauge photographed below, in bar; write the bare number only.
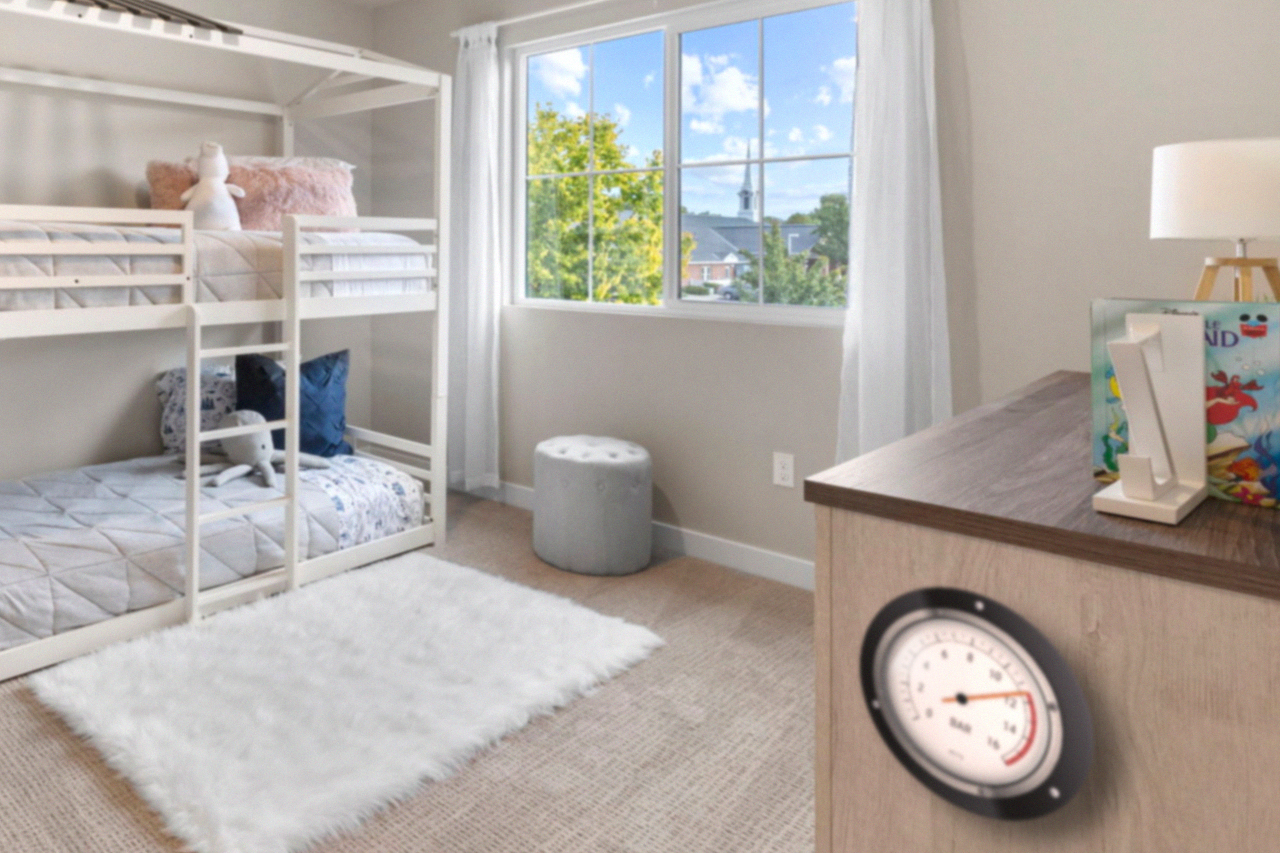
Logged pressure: 11.5
